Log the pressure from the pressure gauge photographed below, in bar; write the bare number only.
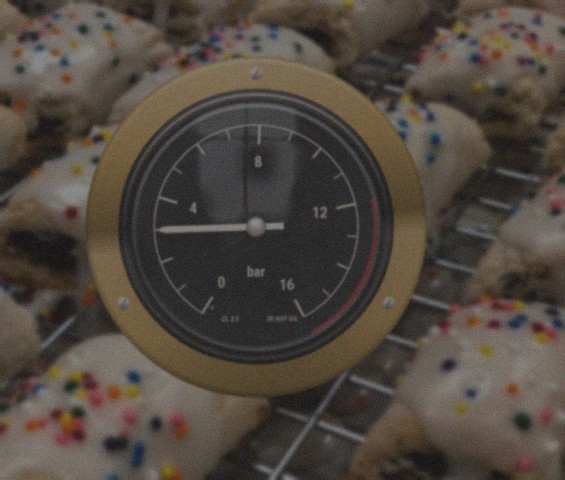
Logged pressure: 3
